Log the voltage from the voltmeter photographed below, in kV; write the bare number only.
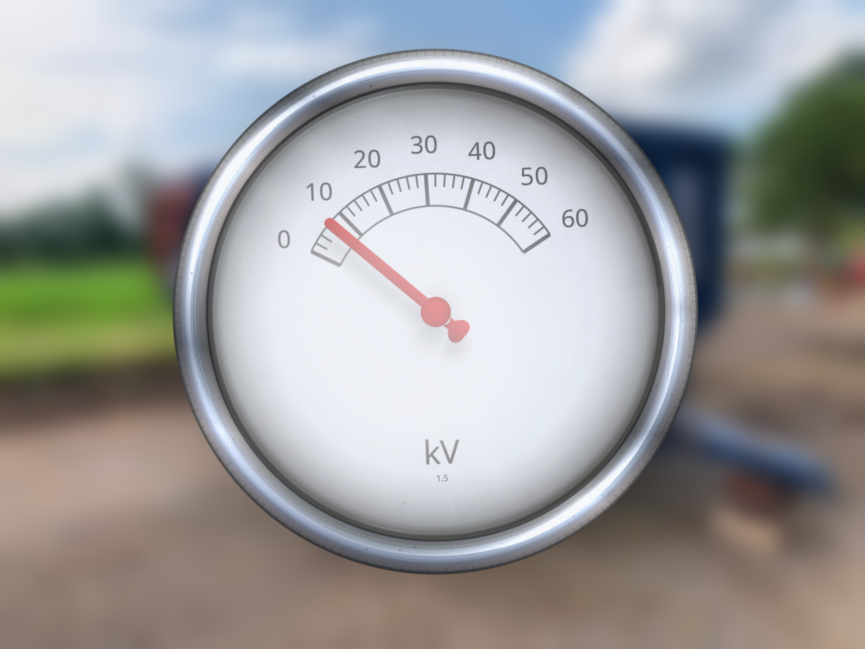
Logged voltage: 7
